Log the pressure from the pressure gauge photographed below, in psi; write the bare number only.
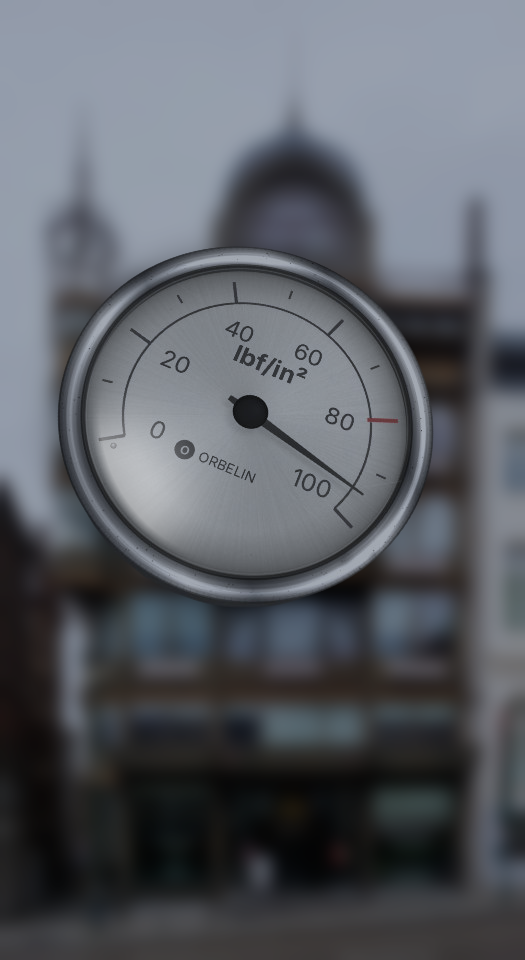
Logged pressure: 95
